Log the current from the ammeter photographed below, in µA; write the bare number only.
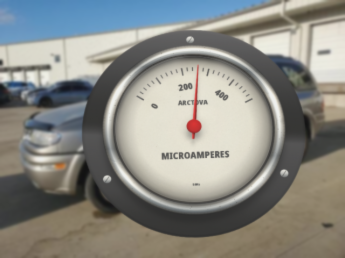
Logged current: 260
